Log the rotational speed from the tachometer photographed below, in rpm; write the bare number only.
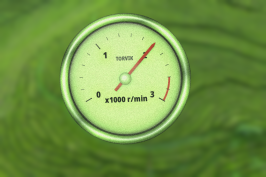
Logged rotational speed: 2000
